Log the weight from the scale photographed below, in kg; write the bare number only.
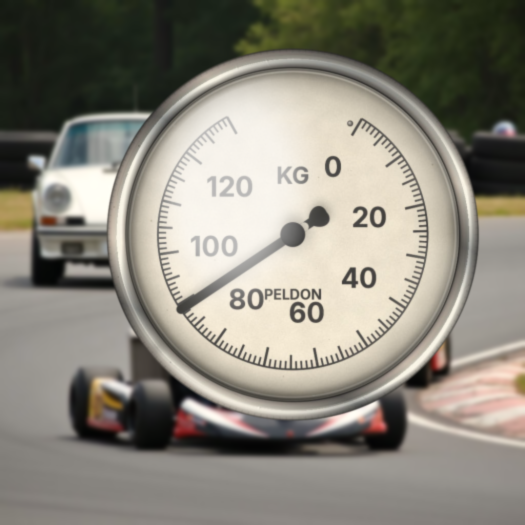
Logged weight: 89
